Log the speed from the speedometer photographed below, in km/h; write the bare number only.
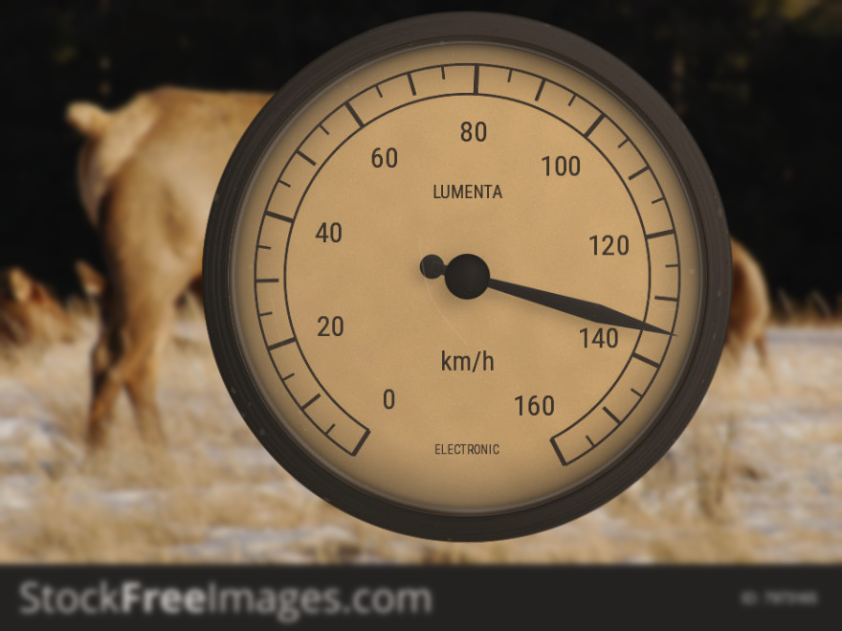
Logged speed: 135
